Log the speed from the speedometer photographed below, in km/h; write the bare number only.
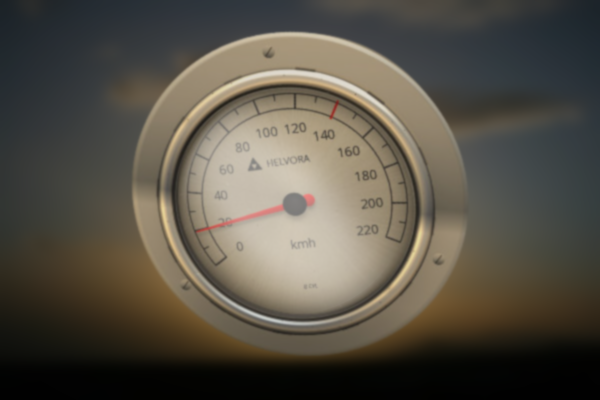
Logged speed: 20
